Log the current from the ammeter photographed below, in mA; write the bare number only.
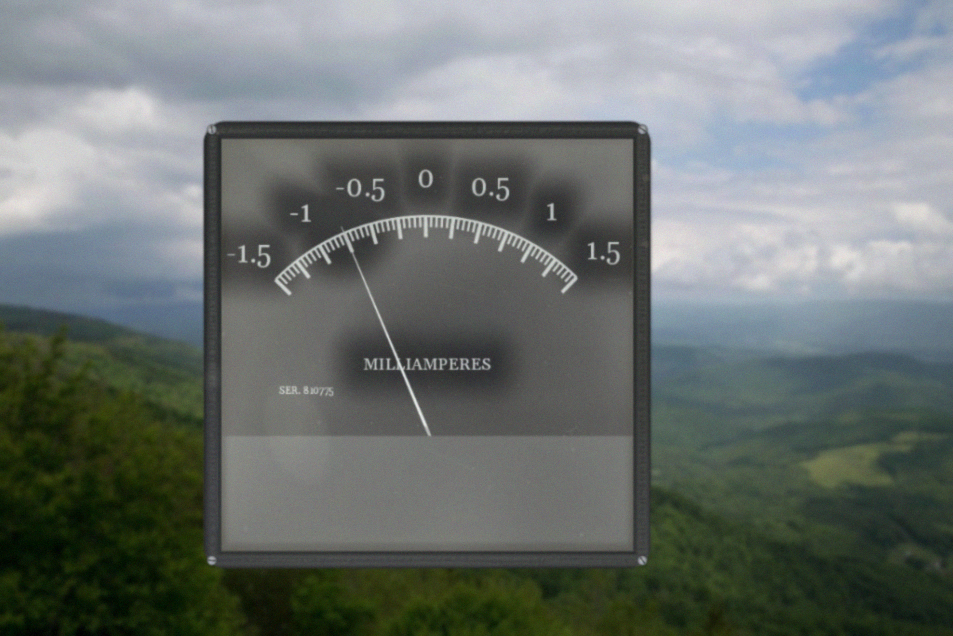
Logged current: -0.75
